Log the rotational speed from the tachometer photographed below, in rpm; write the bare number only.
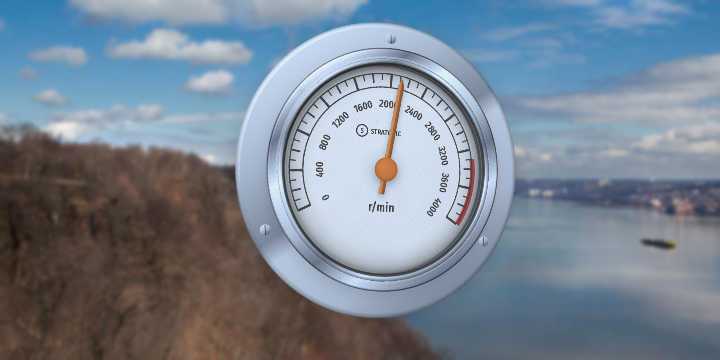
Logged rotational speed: 2100
